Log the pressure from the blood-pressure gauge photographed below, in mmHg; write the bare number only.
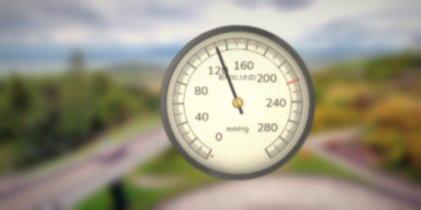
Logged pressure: 130
